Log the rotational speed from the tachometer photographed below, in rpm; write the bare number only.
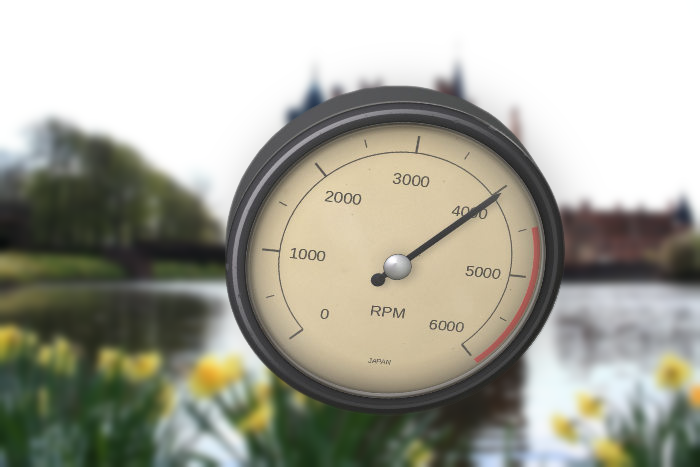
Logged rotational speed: 4000
